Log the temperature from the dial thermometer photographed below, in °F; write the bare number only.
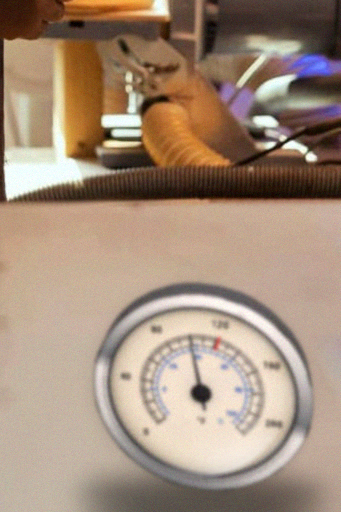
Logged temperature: 100
